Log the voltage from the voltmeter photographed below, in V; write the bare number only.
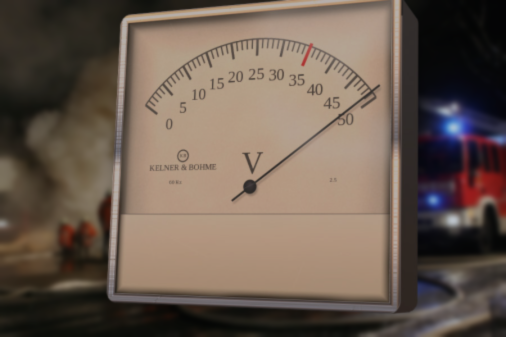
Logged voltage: 49
